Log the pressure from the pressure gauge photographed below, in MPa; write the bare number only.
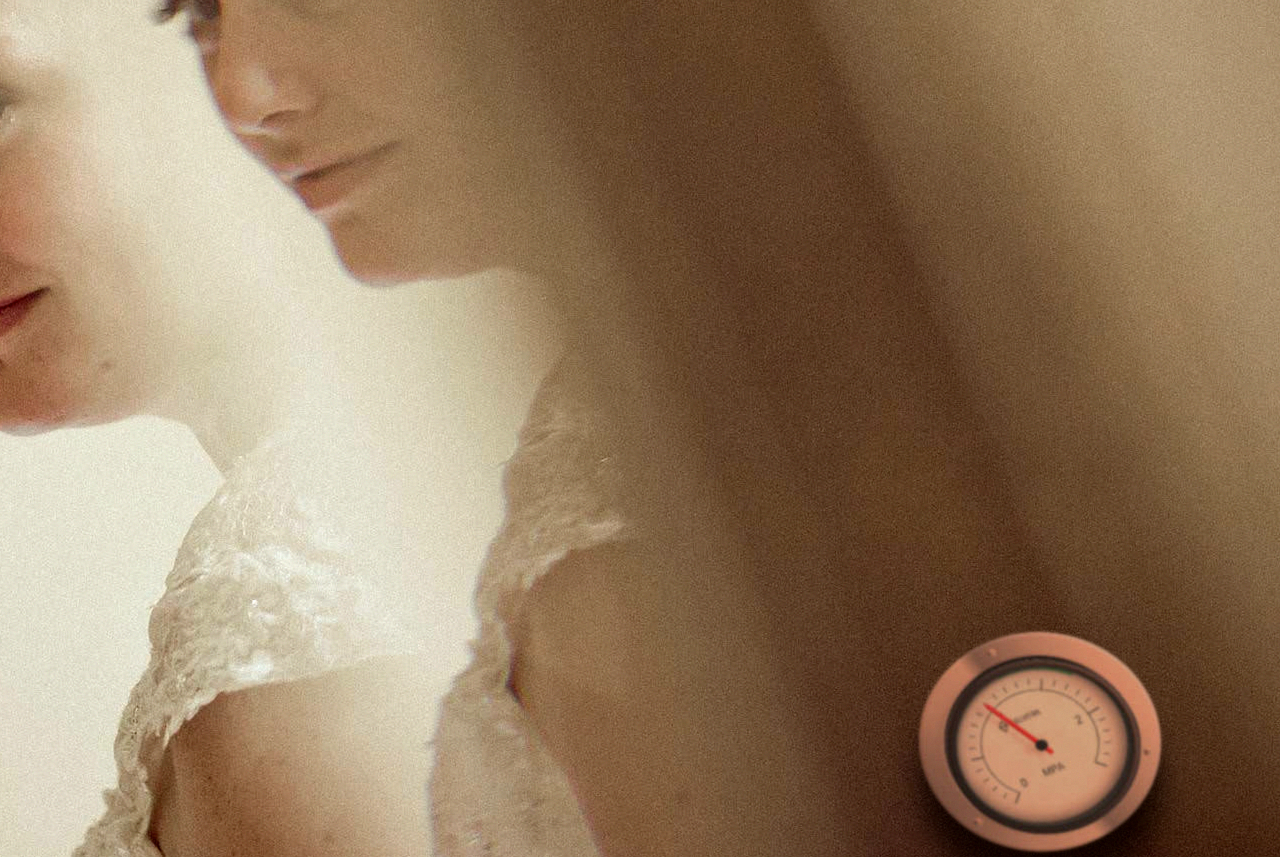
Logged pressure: 1
